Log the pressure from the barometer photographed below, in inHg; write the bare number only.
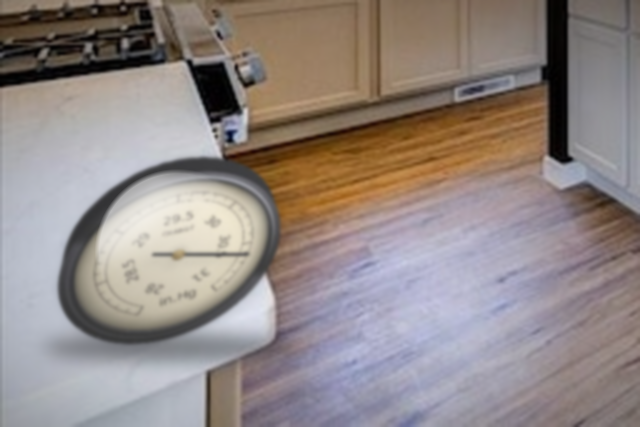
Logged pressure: 30.6
